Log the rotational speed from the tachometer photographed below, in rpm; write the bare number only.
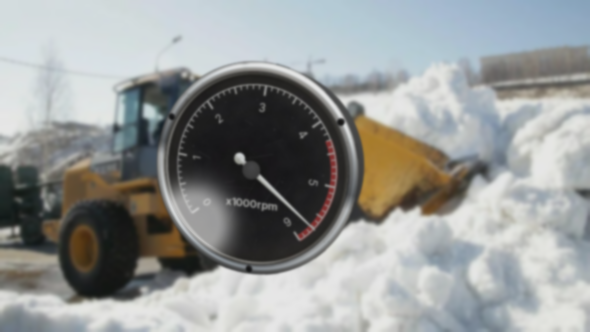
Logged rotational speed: 5700
